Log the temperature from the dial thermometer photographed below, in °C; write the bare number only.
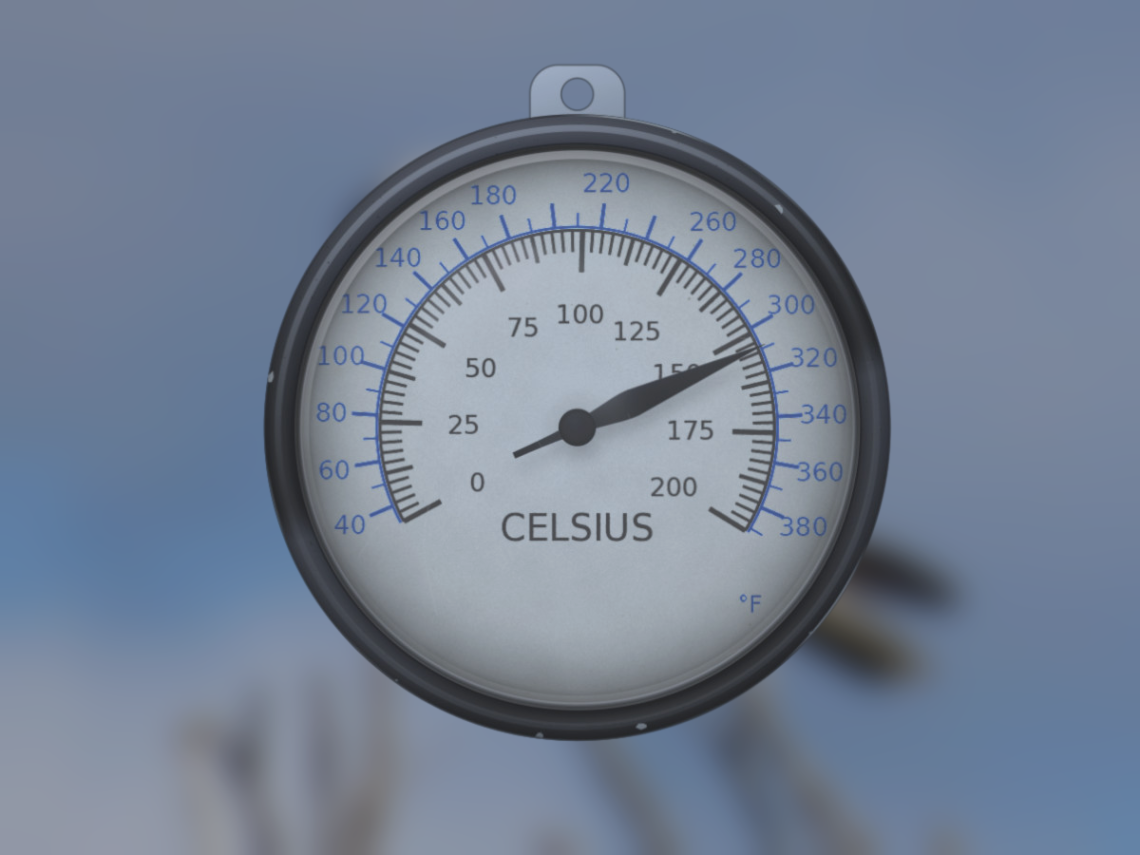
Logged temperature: 153.75
